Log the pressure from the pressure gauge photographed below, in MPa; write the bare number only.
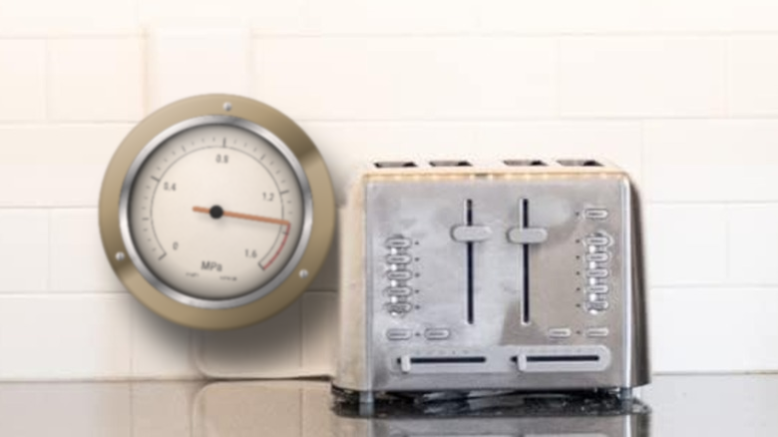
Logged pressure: 1.35
